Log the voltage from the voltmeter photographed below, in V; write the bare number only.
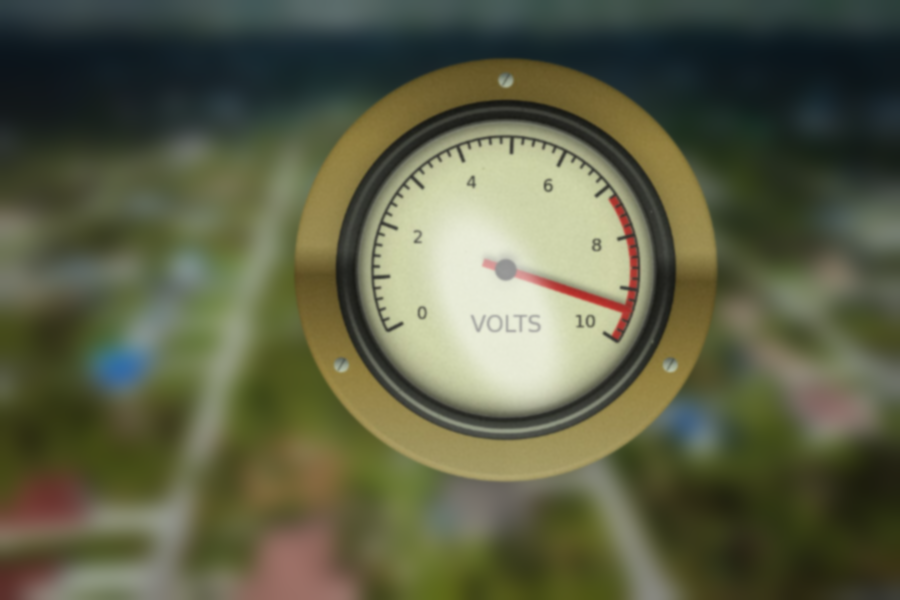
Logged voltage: 9.4
